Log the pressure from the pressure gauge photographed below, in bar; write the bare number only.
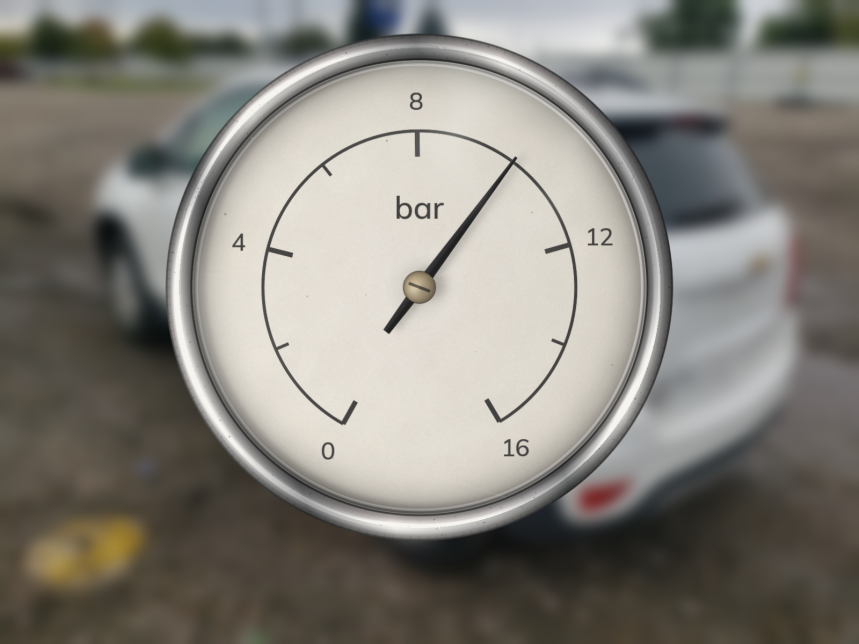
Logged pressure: 10
